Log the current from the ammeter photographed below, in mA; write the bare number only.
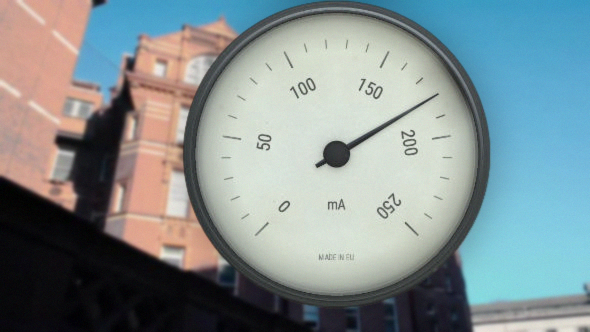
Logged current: 180
